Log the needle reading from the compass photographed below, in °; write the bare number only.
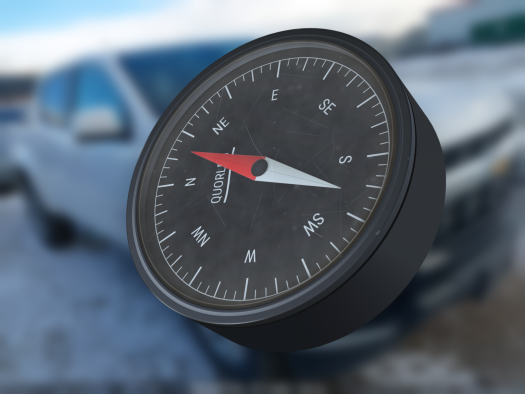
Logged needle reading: 20
